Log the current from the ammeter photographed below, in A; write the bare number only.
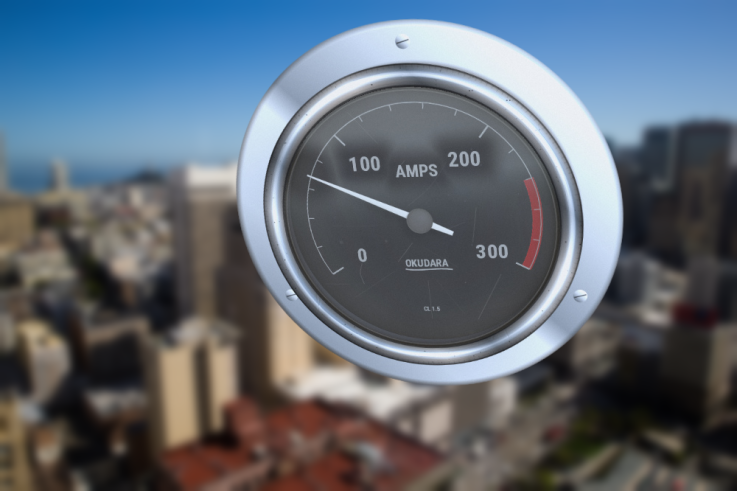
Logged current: 70
